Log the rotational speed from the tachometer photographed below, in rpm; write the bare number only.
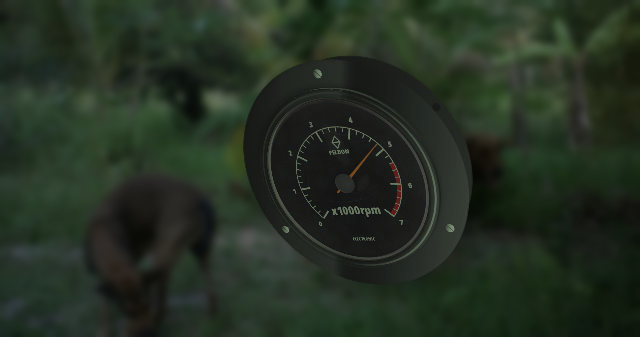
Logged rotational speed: 4800
